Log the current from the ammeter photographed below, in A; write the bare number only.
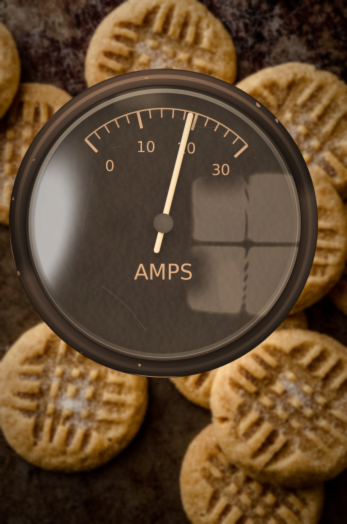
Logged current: 19
